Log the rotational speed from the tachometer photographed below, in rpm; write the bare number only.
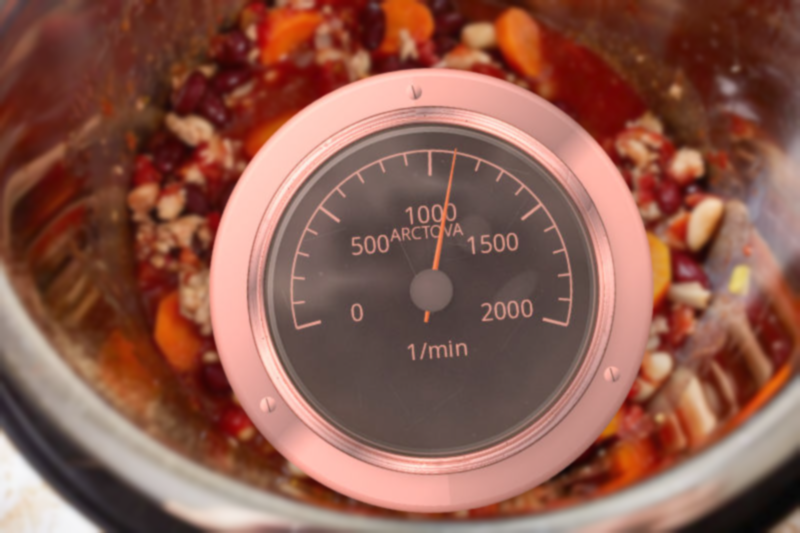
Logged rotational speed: 1100
